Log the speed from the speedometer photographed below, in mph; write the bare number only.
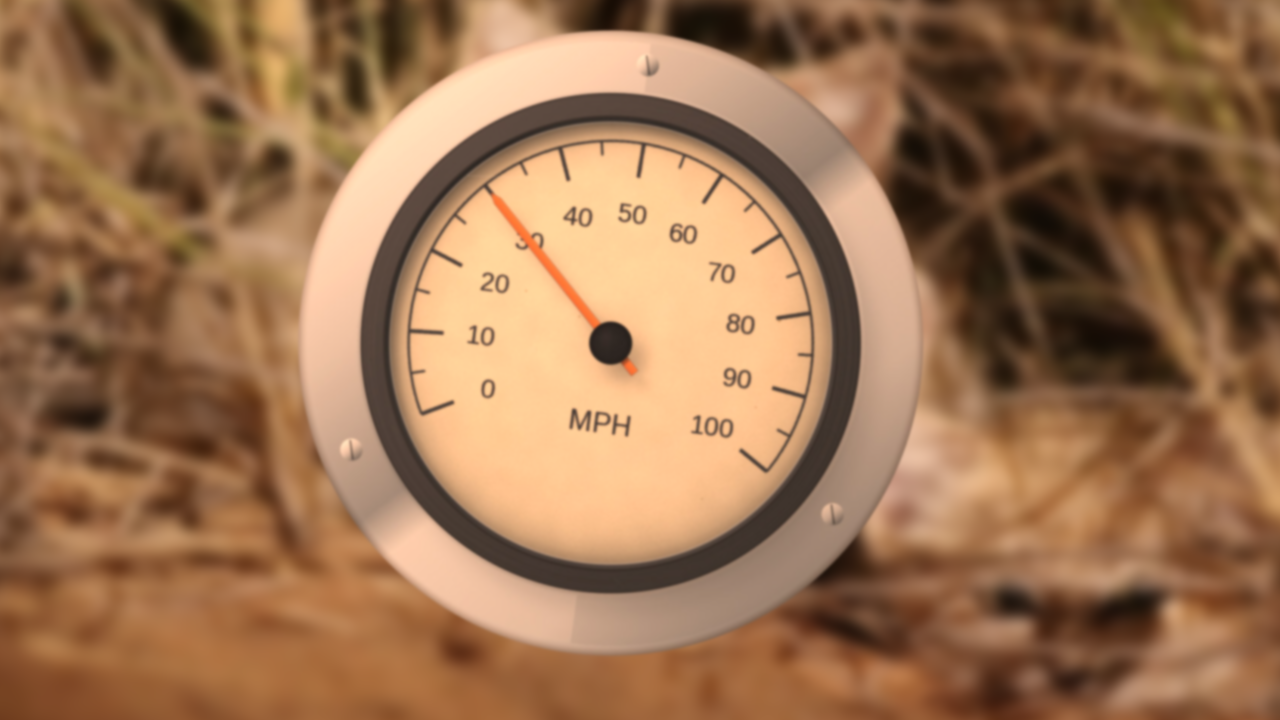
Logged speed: 30
